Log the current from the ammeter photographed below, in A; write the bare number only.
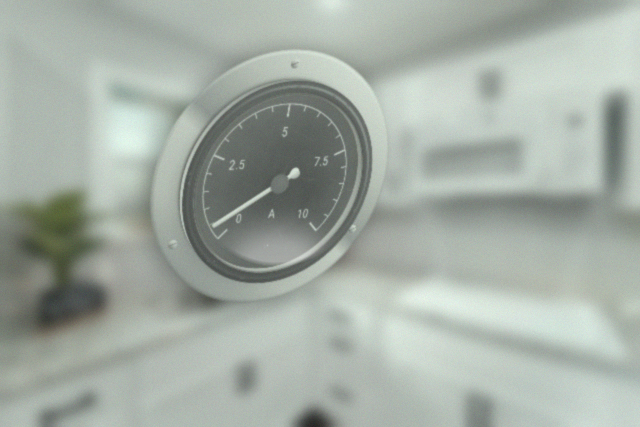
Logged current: 0.5
